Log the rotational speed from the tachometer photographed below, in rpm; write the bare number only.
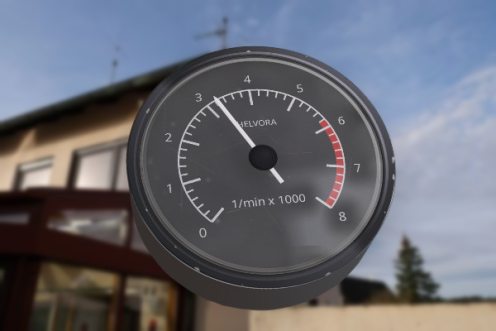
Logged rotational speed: 3200
